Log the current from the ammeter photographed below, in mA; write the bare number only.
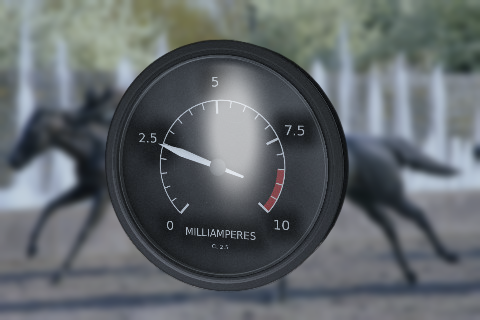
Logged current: 2.5
